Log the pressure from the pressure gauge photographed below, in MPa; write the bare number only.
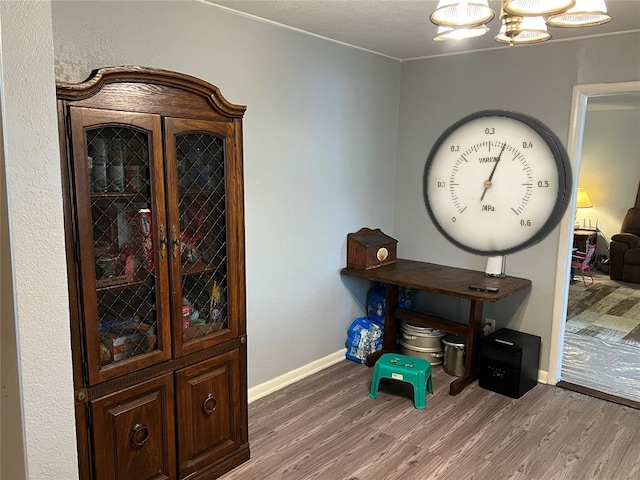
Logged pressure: 0.35
